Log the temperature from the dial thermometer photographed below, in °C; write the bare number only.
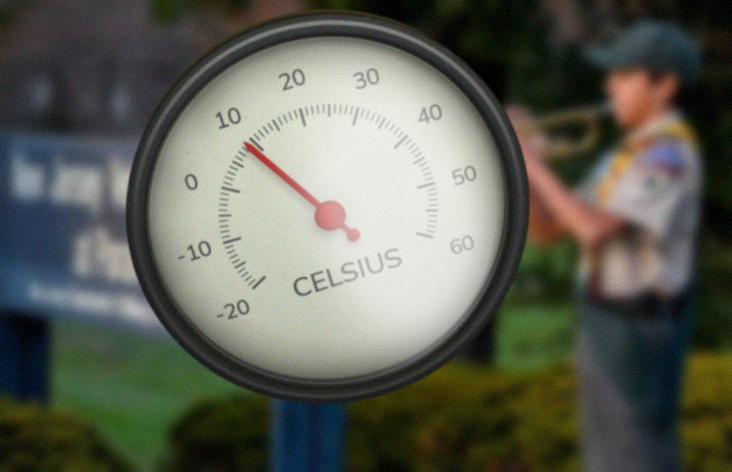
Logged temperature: 9
